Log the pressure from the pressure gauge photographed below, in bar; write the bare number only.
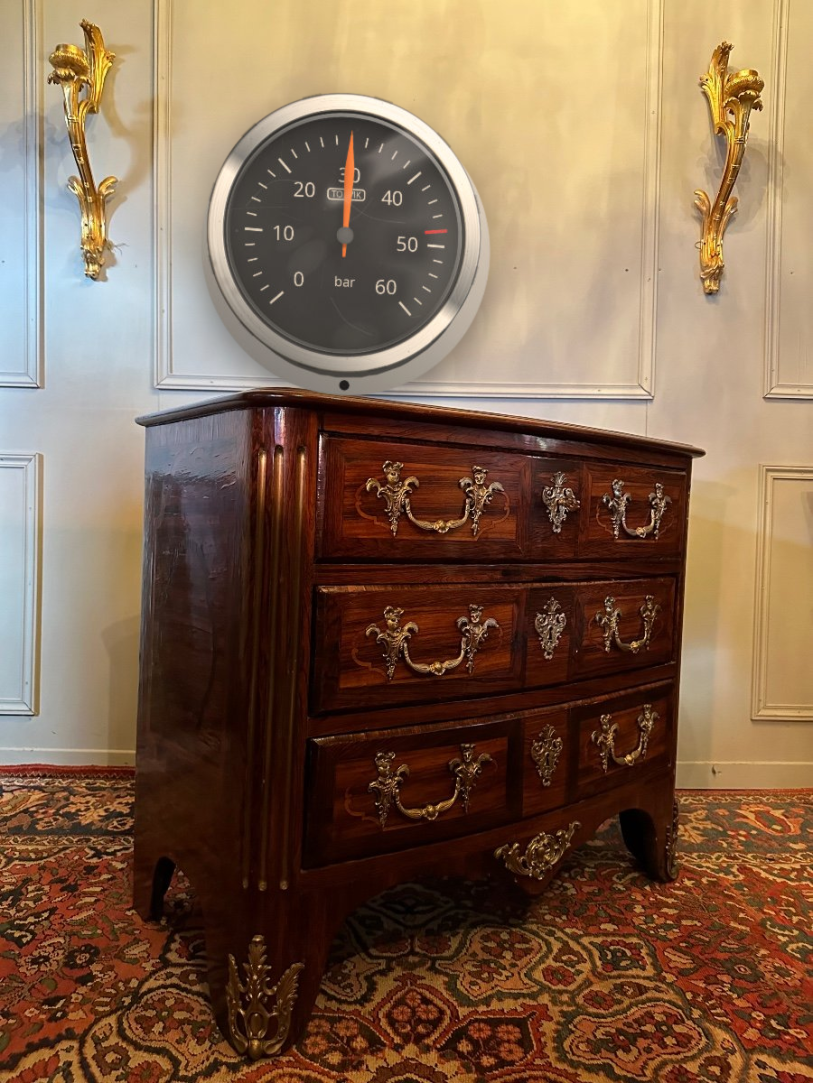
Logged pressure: 30
